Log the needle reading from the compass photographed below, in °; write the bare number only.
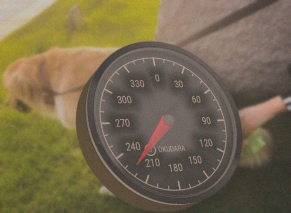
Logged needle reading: 225
